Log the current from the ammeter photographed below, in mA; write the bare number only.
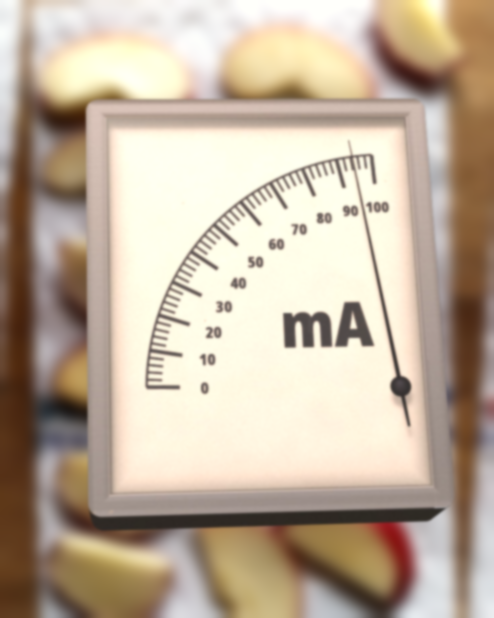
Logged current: 94
